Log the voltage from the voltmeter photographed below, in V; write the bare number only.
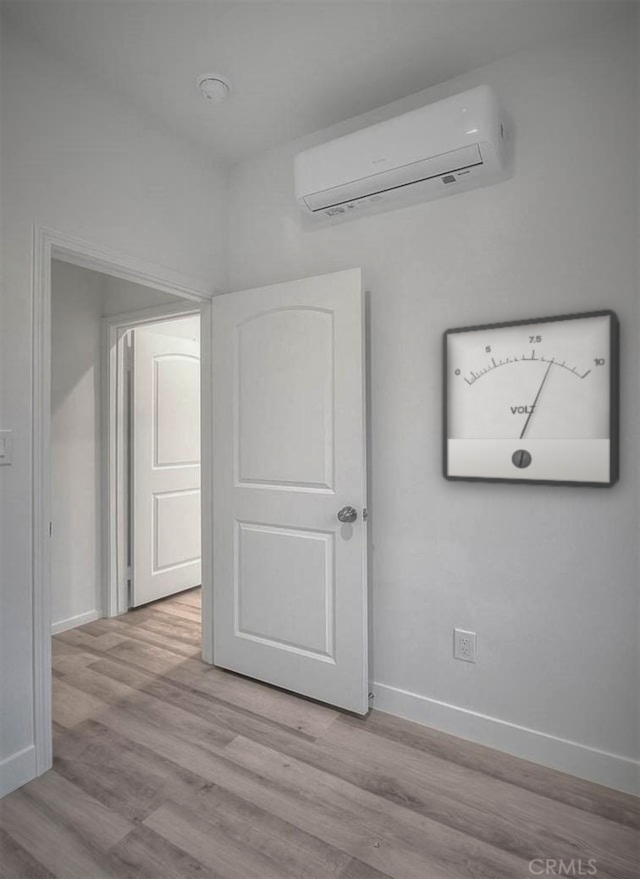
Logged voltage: 8.5
